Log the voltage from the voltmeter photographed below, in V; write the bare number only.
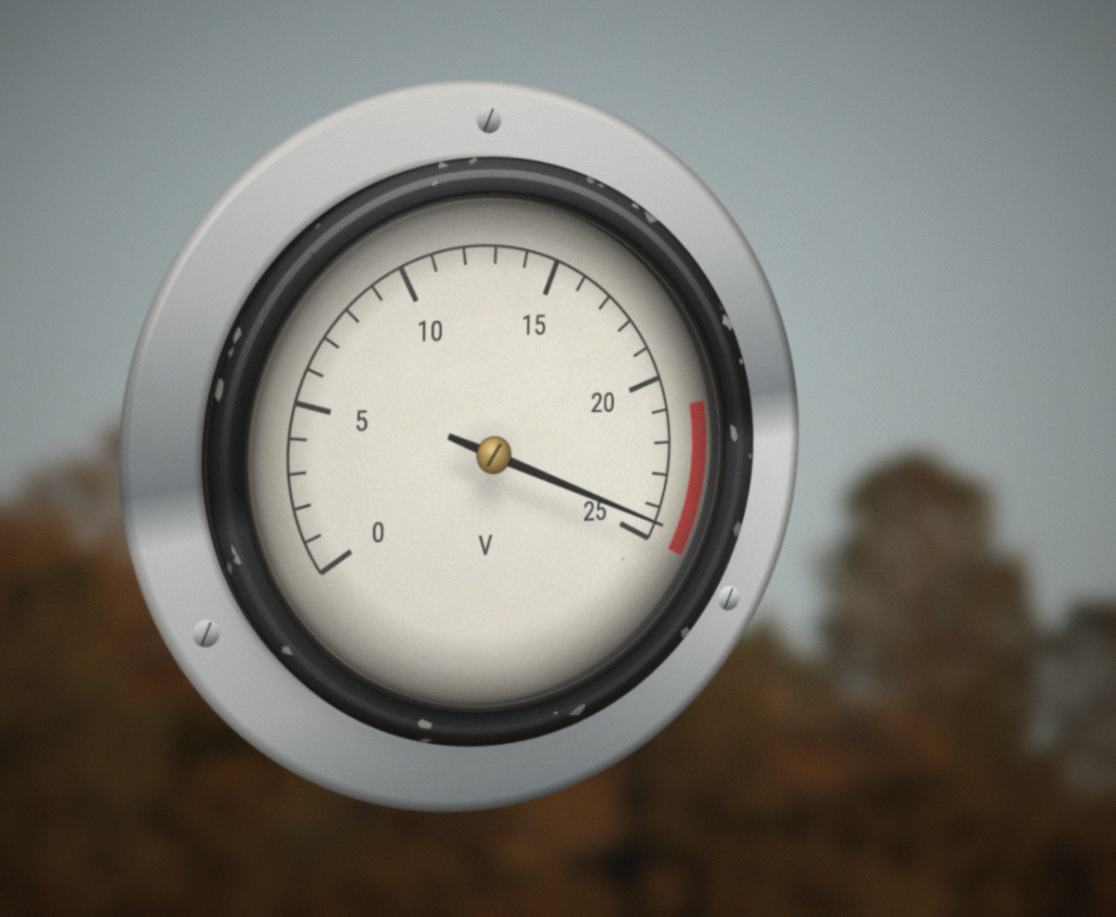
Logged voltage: 24.5
